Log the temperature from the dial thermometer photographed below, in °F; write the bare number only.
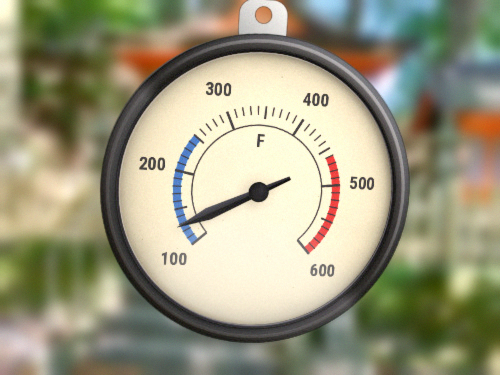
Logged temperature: 130
